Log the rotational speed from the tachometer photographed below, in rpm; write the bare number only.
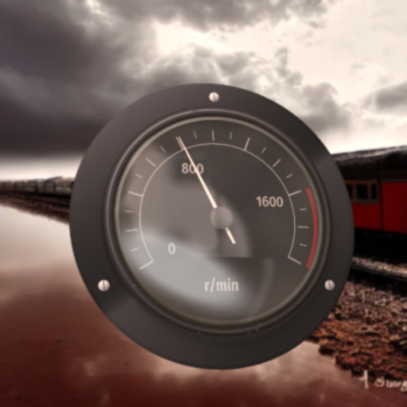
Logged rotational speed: 800
